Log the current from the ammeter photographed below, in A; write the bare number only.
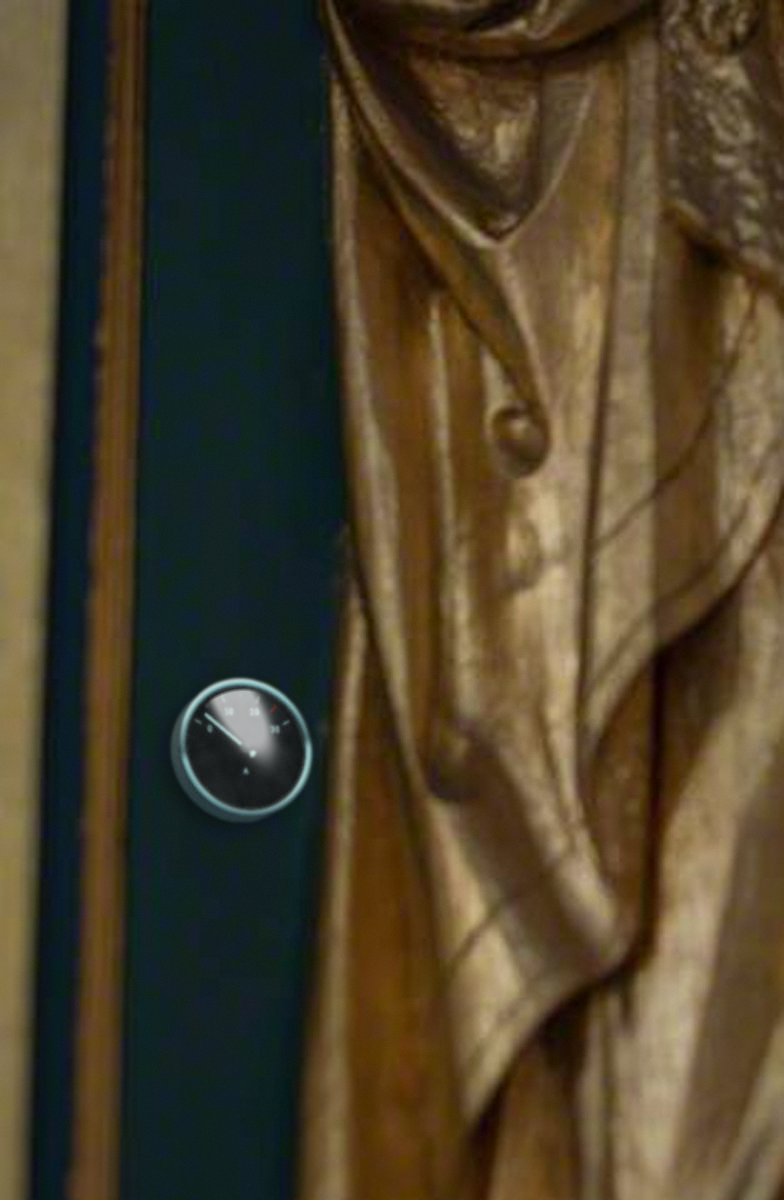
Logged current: 2.5
